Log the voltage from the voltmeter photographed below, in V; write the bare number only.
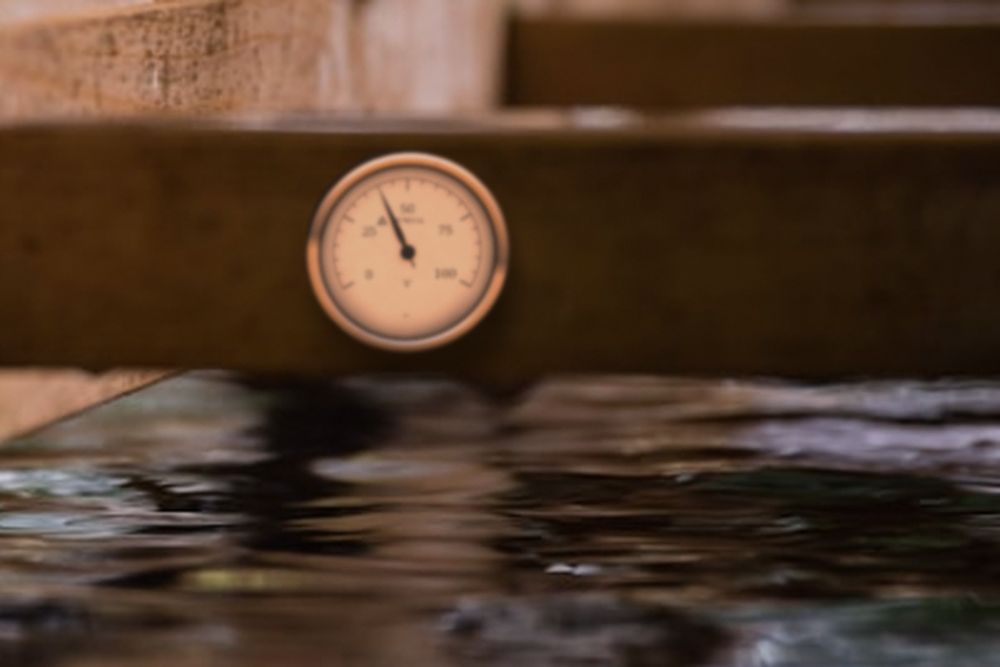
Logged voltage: 40
